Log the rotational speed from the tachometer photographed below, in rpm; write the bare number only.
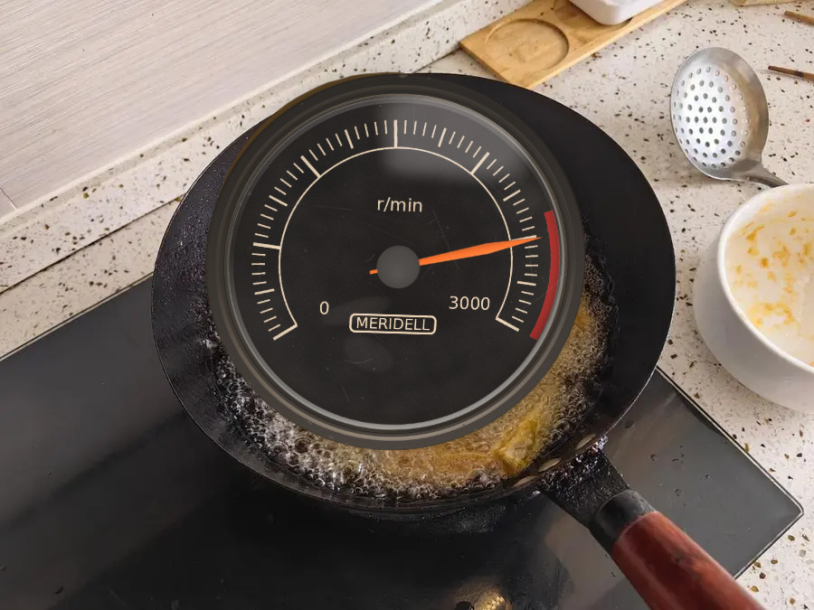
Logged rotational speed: 2500
